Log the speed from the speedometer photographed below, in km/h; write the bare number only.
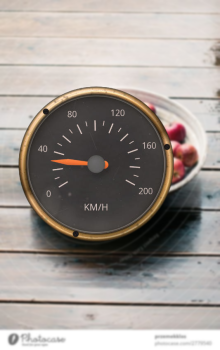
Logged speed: 30
